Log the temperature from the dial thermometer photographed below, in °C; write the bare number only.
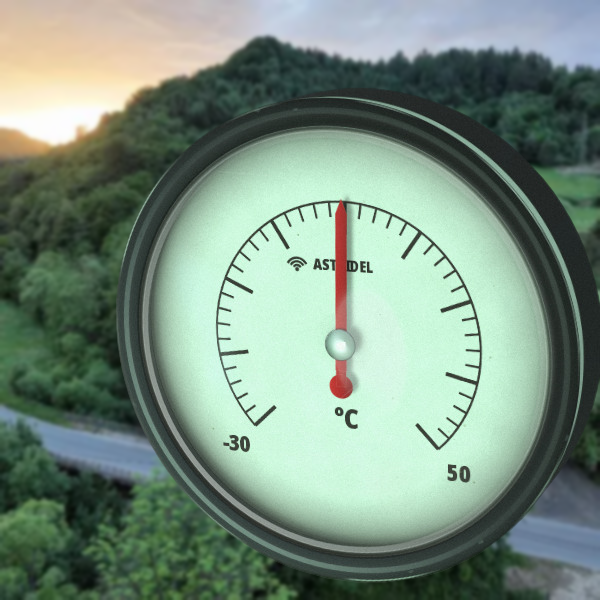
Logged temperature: 10
